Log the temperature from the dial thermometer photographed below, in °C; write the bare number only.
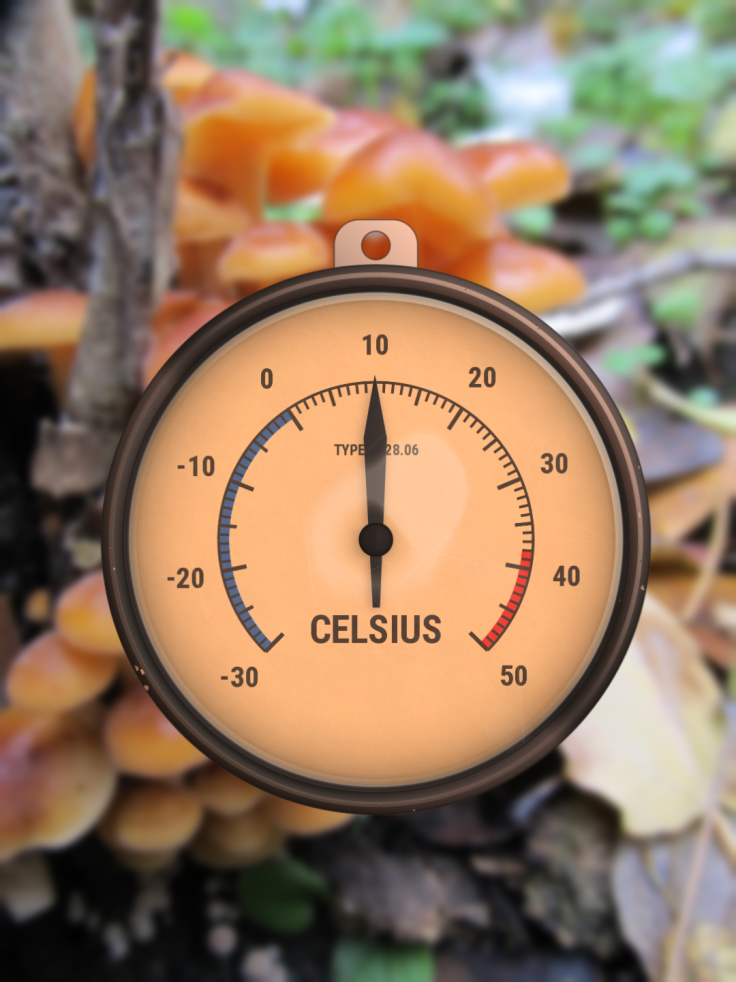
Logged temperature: 10
